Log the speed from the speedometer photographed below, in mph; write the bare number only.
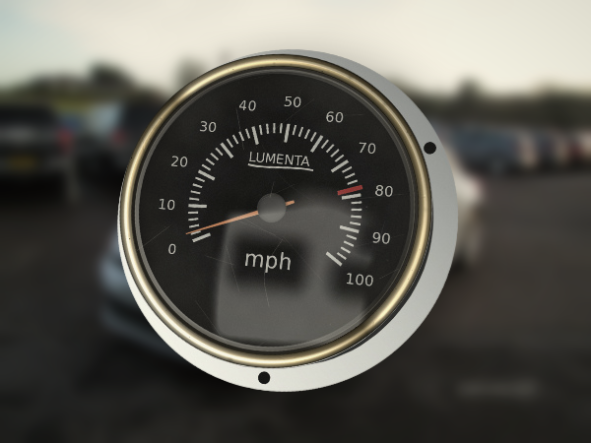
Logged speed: 2
